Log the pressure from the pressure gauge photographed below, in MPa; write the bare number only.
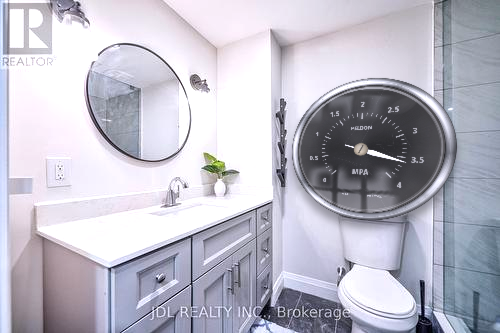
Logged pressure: 3.6
